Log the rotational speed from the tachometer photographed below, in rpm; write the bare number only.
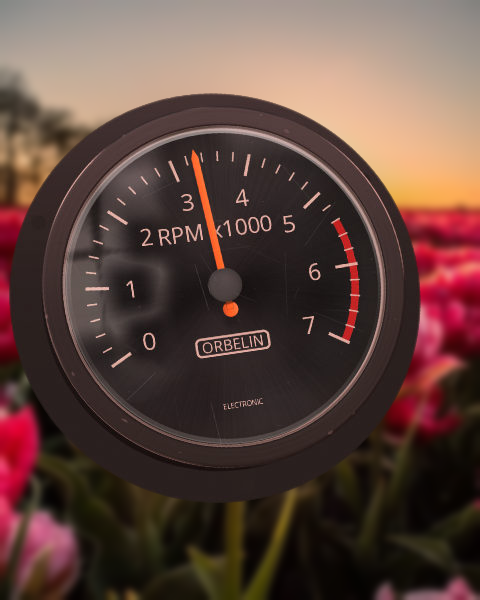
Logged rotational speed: 3300
